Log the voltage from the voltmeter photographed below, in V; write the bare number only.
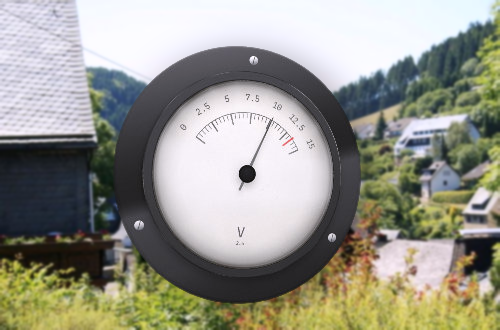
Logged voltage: 10
